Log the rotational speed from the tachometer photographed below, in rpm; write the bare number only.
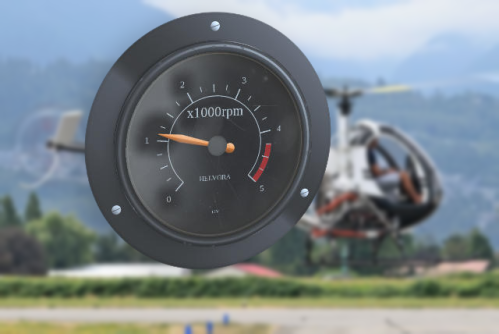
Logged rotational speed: 1125
